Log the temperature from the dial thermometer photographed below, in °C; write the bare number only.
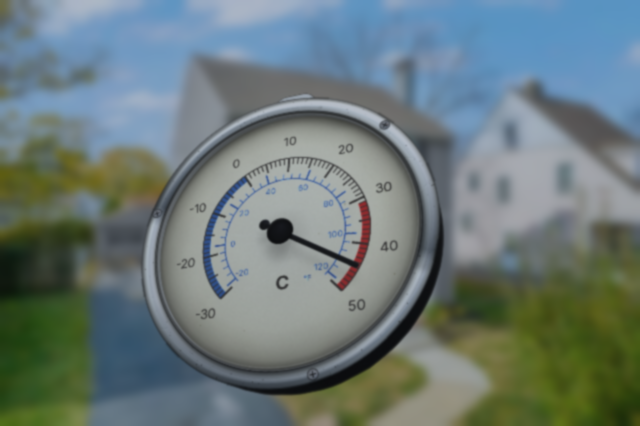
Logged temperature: 45
